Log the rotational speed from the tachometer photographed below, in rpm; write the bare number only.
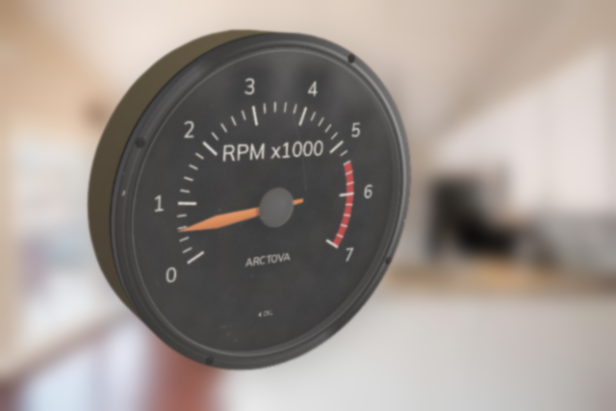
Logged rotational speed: 600
